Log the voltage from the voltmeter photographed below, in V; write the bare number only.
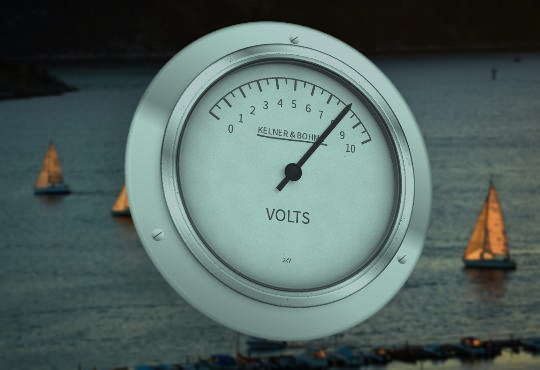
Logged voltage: 8
